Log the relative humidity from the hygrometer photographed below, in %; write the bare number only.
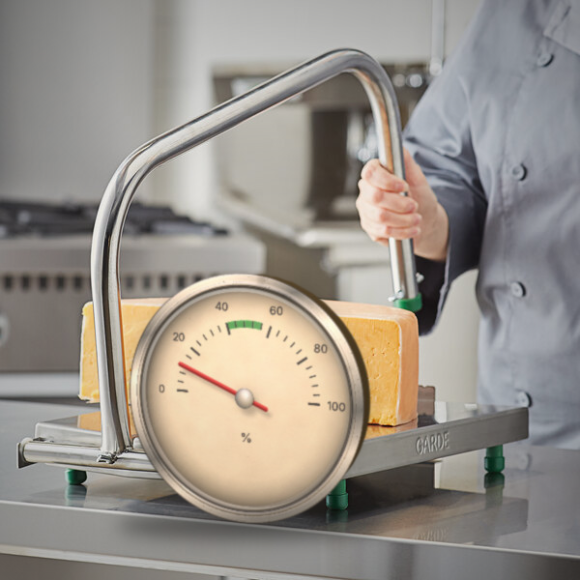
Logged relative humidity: 12
